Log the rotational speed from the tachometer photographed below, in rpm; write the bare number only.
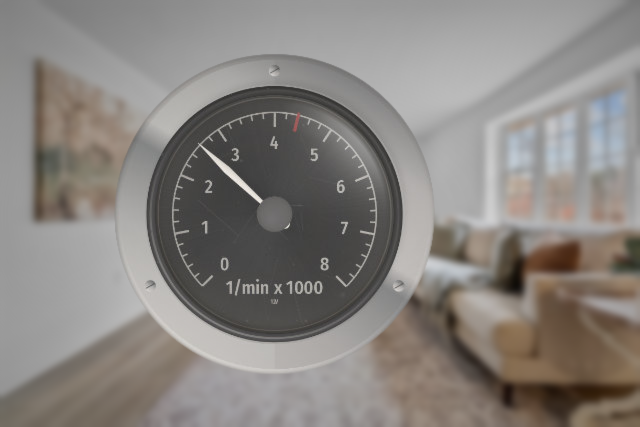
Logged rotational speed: 2600
